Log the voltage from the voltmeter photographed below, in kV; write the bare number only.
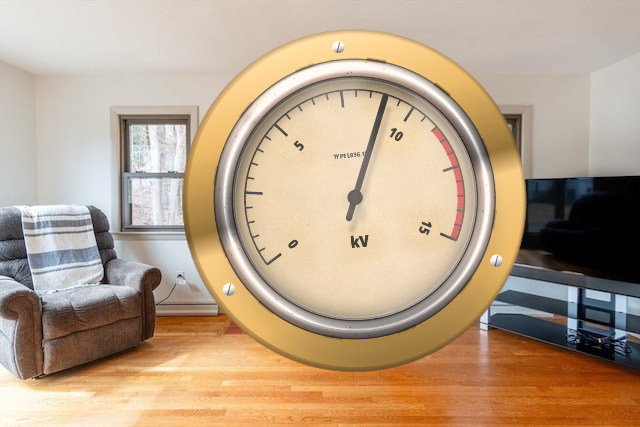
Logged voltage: 9
